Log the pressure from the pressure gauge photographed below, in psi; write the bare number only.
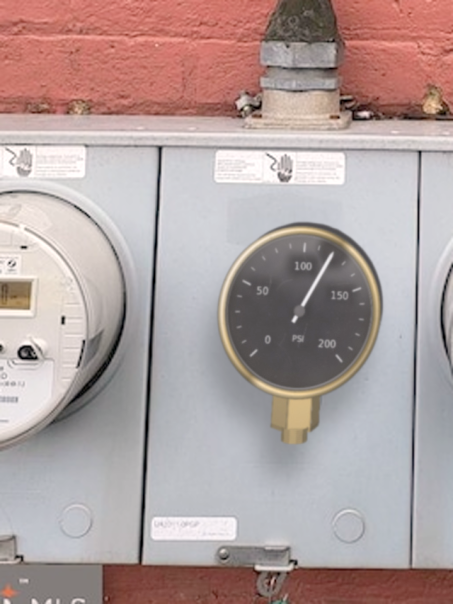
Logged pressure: 120
